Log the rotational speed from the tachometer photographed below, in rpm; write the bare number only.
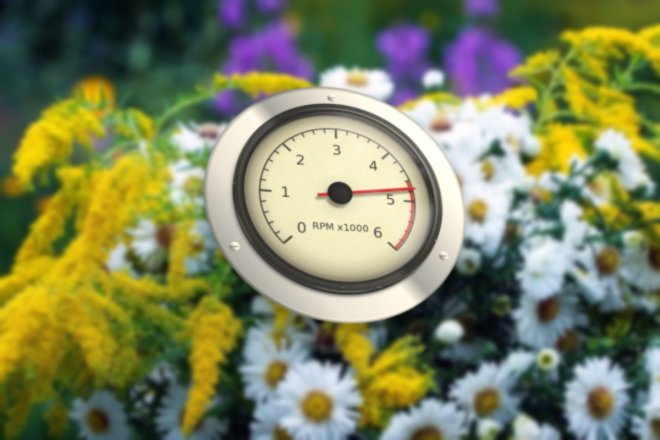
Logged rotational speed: 4800
